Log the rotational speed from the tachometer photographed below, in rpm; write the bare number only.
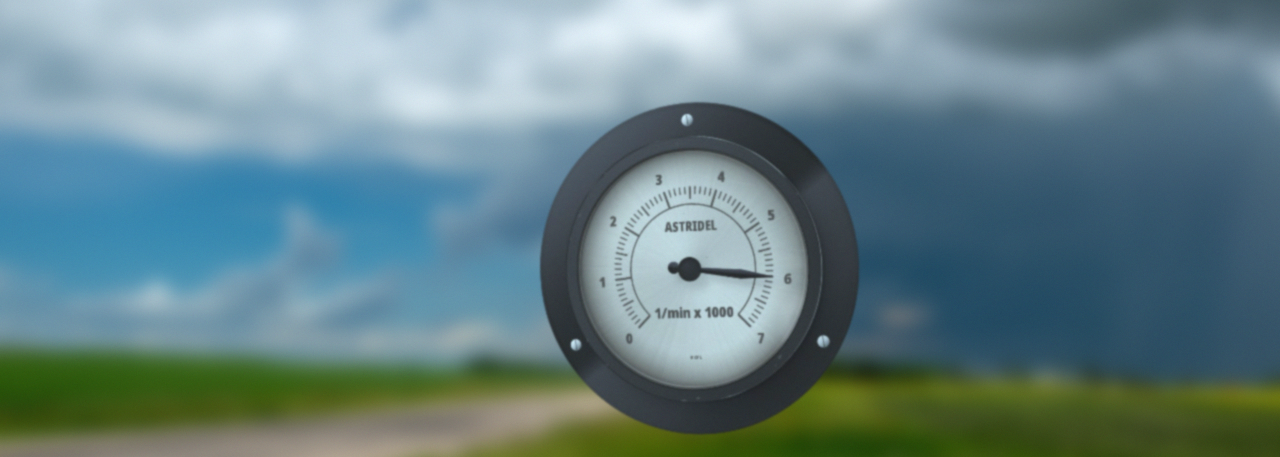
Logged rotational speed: 6000
